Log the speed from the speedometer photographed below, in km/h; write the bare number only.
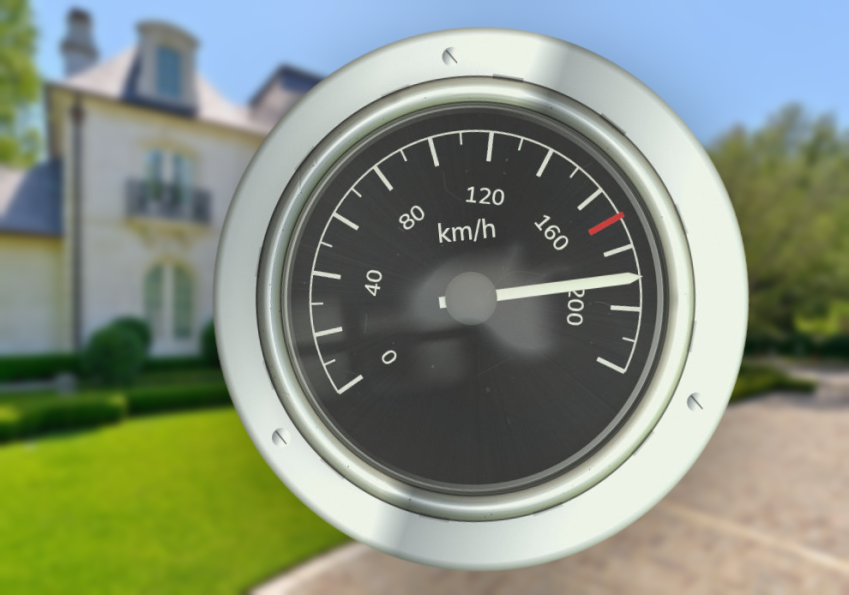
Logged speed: 190
